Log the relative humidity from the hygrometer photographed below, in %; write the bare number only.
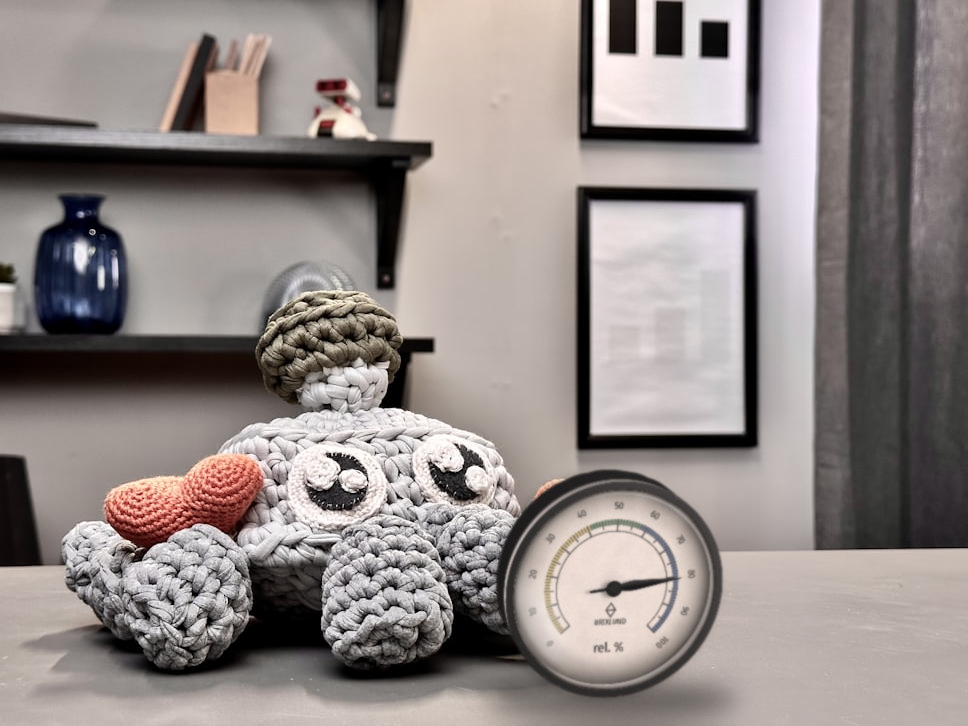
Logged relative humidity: 80
